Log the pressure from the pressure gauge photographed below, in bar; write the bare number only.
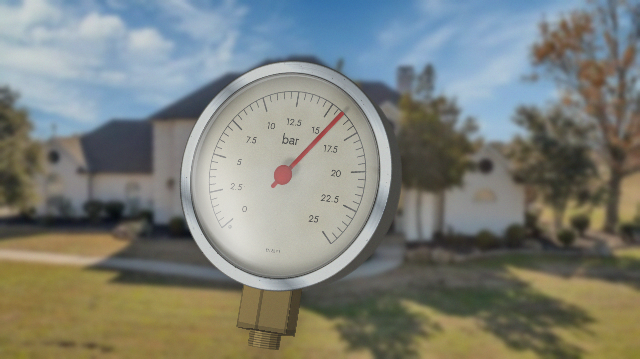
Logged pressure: 16
